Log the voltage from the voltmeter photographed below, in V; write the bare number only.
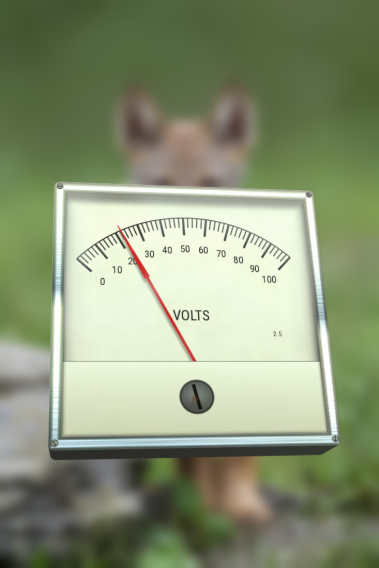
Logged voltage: 22
